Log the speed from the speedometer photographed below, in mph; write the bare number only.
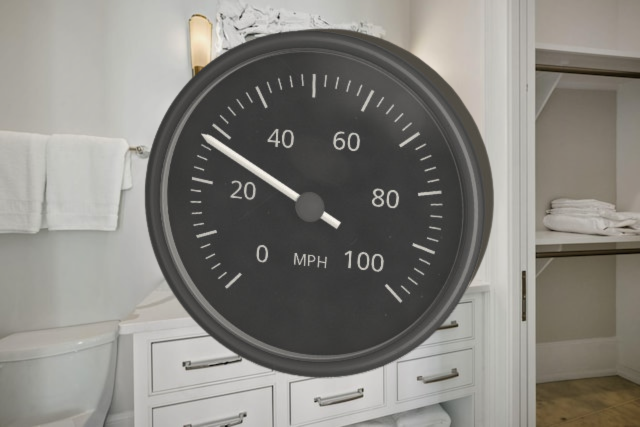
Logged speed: 28
